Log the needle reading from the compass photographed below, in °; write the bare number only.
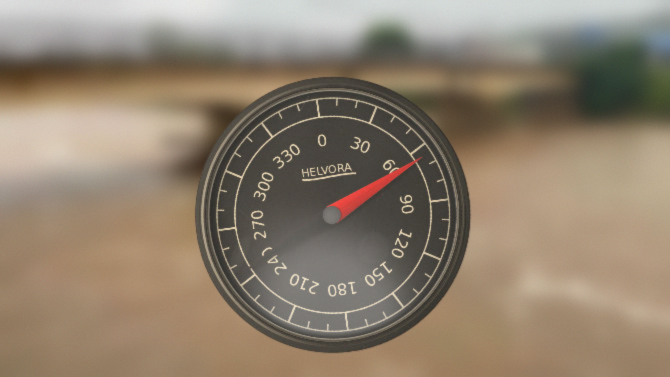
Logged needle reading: 65
